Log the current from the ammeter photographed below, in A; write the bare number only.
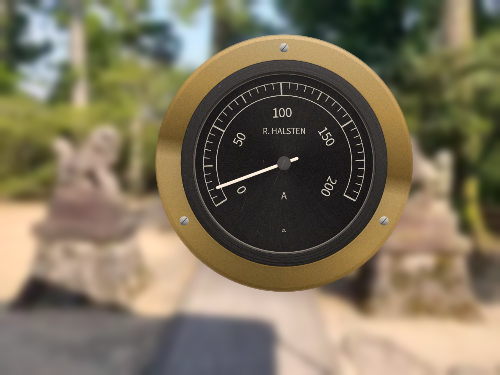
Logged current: 10
